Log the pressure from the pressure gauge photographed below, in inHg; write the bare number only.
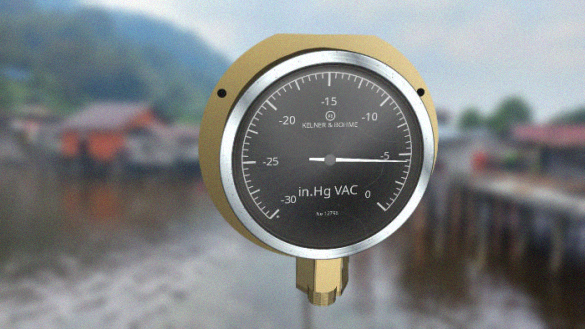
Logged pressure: -4.5
